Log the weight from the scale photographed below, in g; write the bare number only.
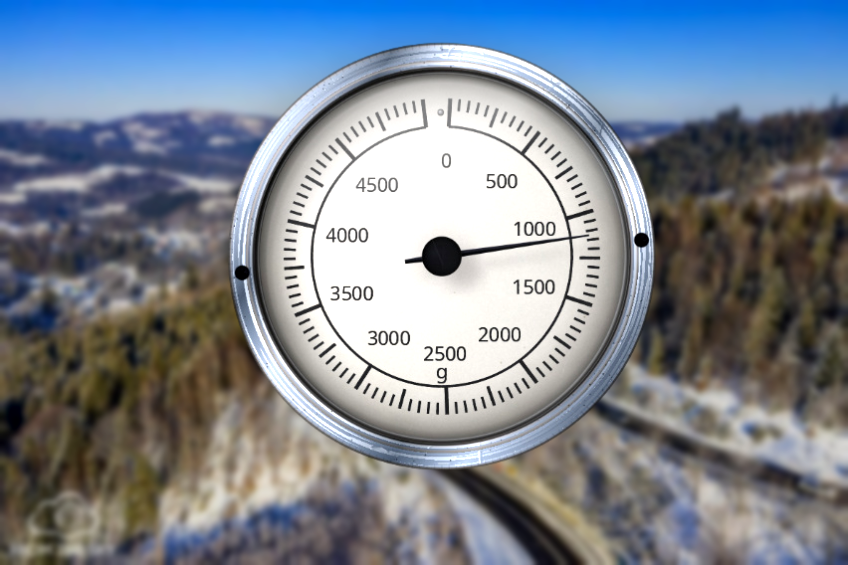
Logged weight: 1125
